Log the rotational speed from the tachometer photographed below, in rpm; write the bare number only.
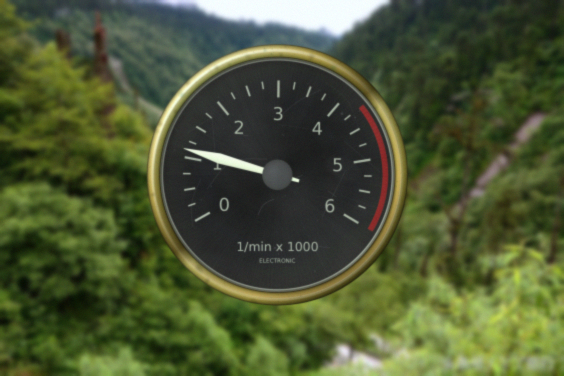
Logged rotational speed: 1125
